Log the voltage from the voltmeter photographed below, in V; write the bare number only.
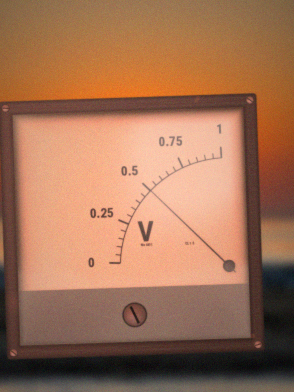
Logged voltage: 0.5
